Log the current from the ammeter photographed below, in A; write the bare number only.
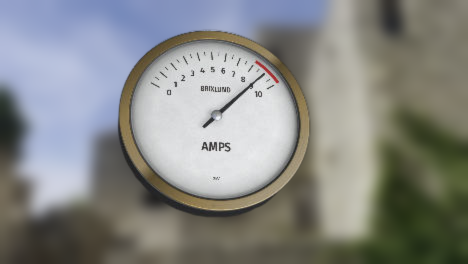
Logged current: 9
